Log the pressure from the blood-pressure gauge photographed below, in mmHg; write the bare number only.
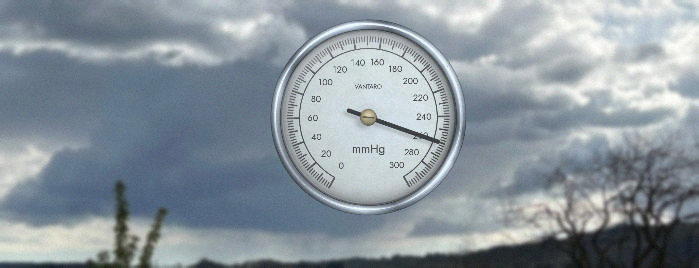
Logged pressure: 260
